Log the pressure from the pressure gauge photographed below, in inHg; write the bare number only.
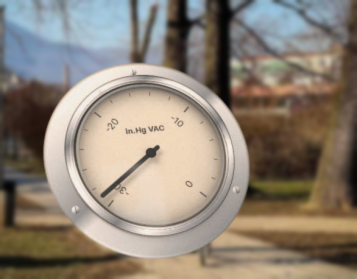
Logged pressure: -29
